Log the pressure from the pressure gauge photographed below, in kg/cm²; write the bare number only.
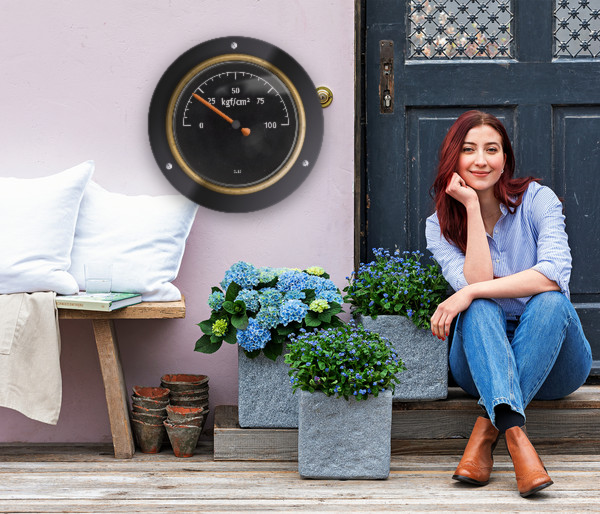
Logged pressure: 20
